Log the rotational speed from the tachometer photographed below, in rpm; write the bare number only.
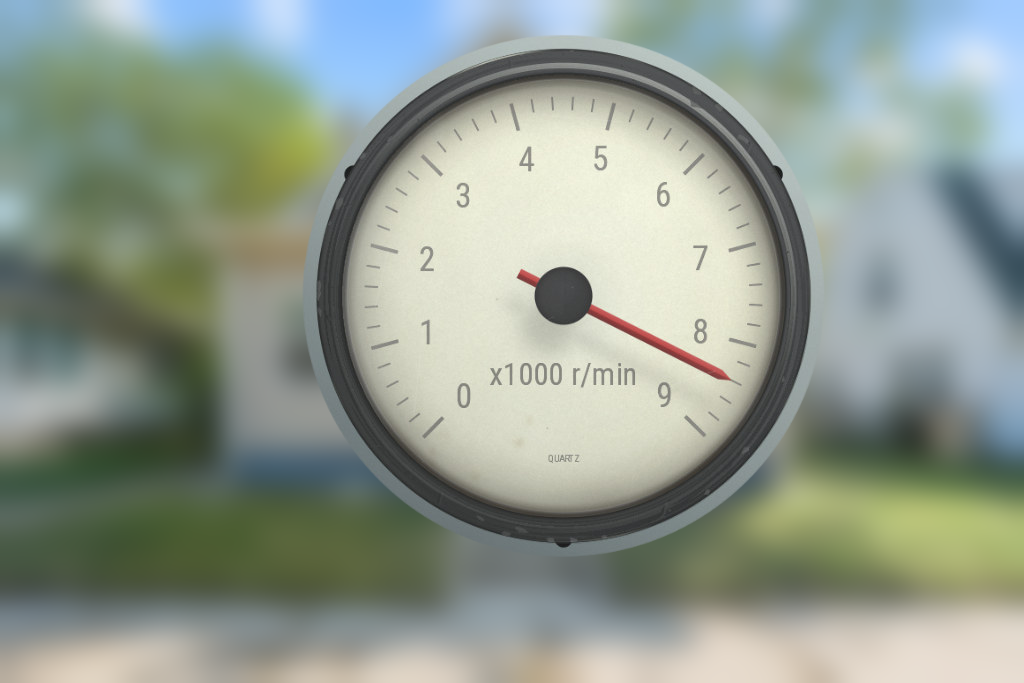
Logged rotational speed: 8400
